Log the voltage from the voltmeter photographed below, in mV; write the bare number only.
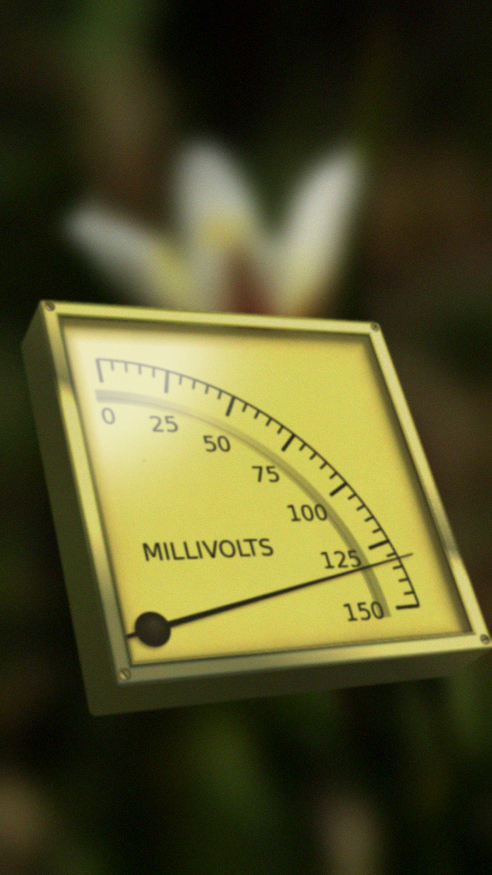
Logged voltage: 132.5
